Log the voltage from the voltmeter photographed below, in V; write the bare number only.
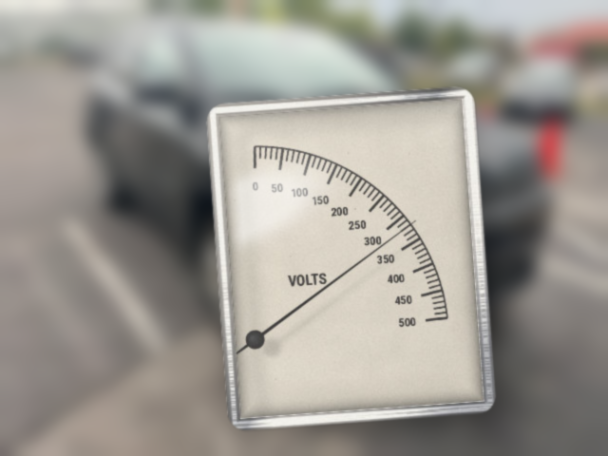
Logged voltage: 320
